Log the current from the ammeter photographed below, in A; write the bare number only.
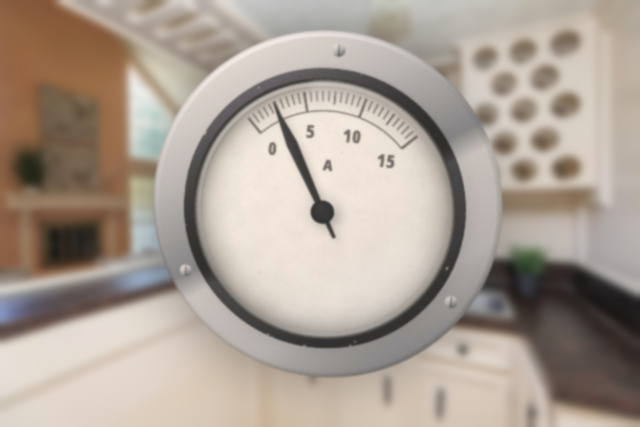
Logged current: 2.5
